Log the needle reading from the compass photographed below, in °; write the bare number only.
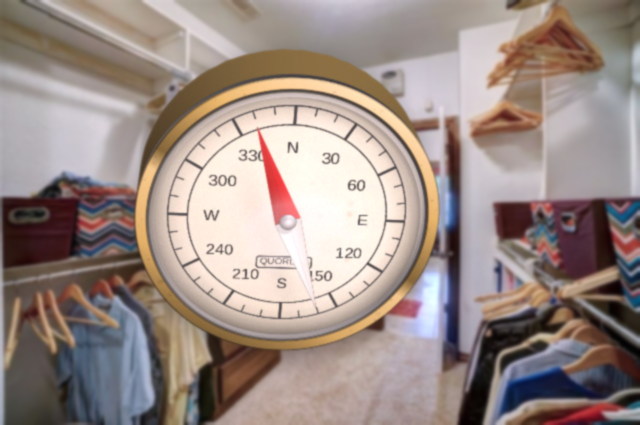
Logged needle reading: 340
